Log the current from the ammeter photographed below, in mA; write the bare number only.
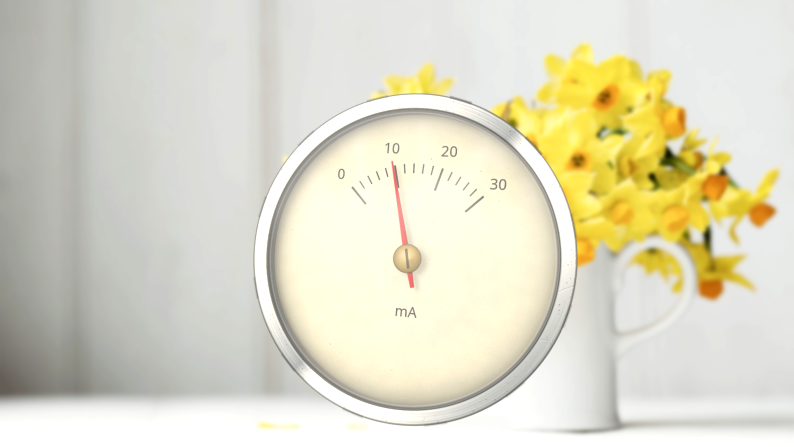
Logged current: 10
